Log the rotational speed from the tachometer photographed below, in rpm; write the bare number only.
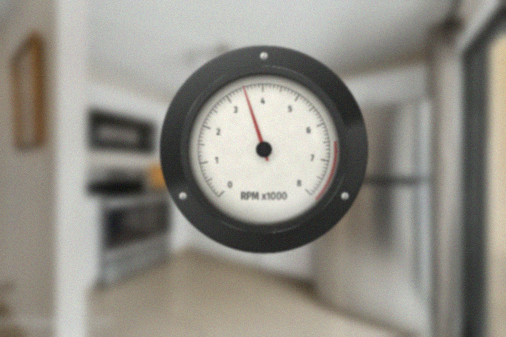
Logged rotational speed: 3500
